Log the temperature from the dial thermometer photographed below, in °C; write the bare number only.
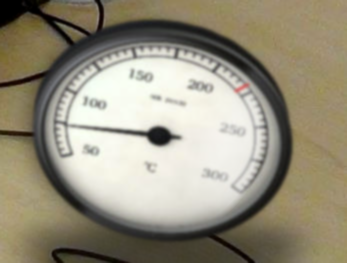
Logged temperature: 75
